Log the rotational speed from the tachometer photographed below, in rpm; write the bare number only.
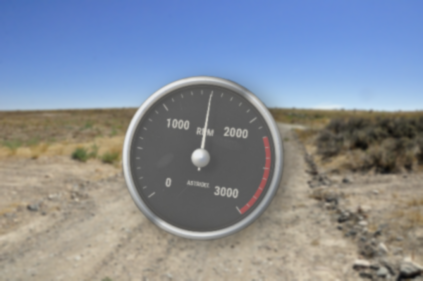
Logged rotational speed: 1500
